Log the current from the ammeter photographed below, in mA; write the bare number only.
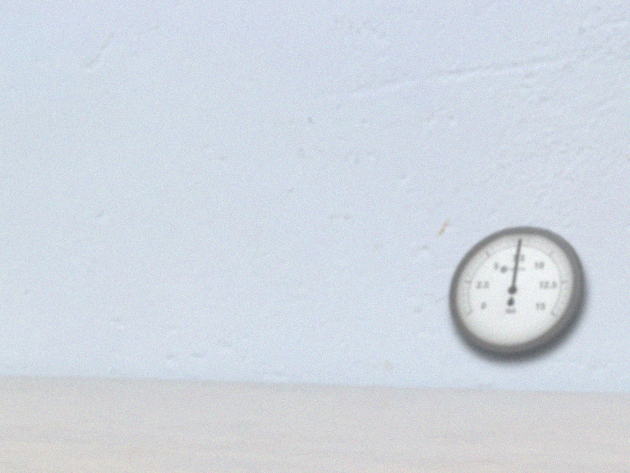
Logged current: 7.5
